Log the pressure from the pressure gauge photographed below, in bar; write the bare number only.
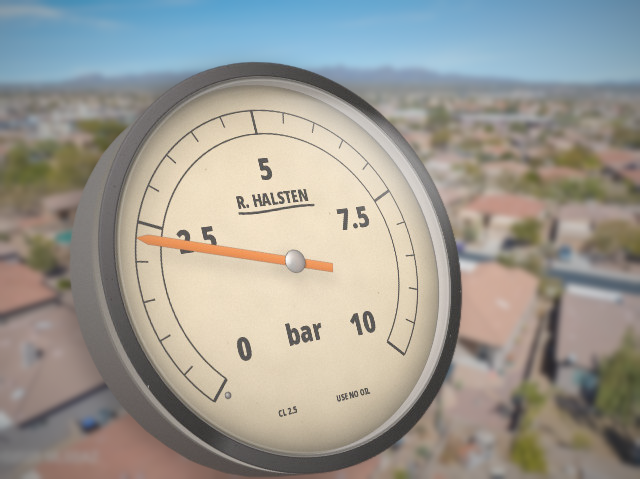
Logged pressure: 2.25
